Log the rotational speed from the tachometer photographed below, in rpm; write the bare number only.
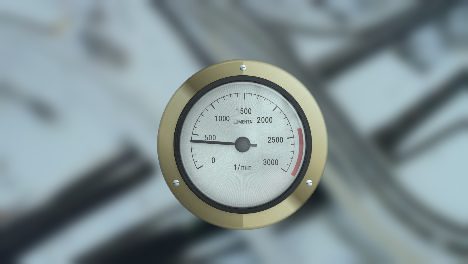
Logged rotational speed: 400
